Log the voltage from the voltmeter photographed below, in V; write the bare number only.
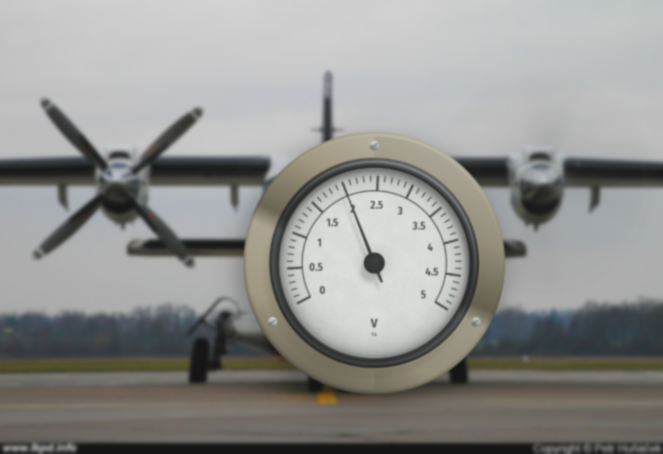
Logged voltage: 2
